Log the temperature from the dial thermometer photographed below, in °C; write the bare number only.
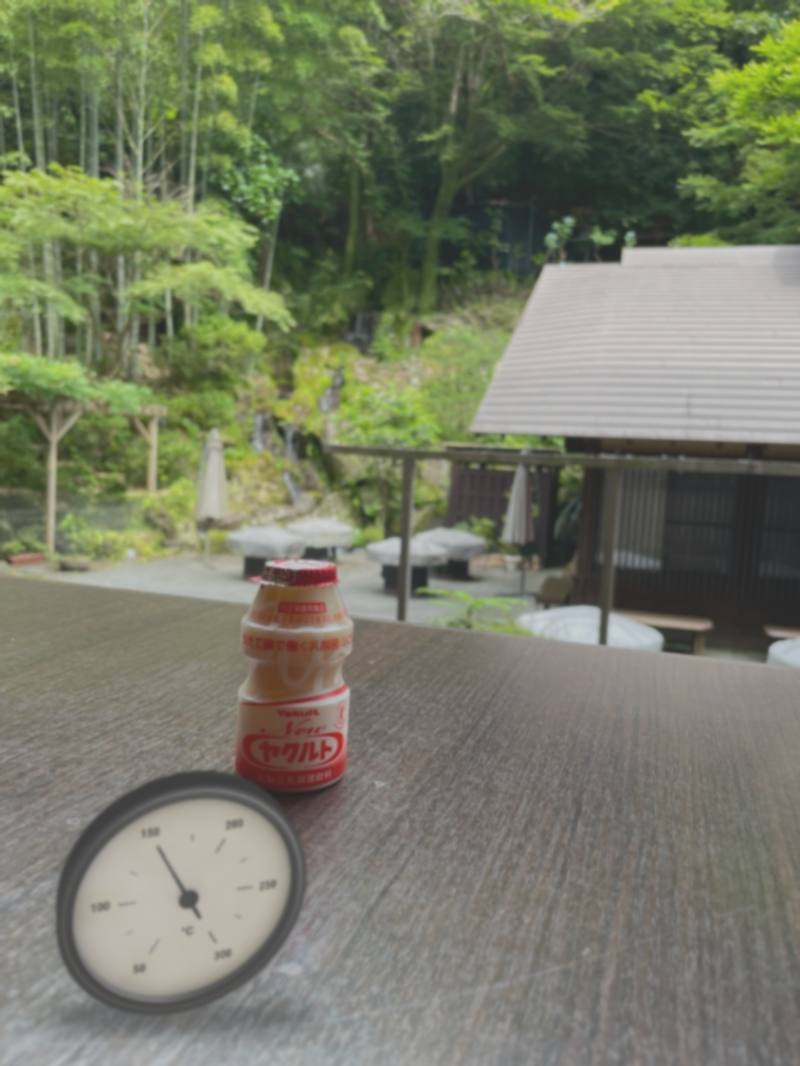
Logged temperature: 150
